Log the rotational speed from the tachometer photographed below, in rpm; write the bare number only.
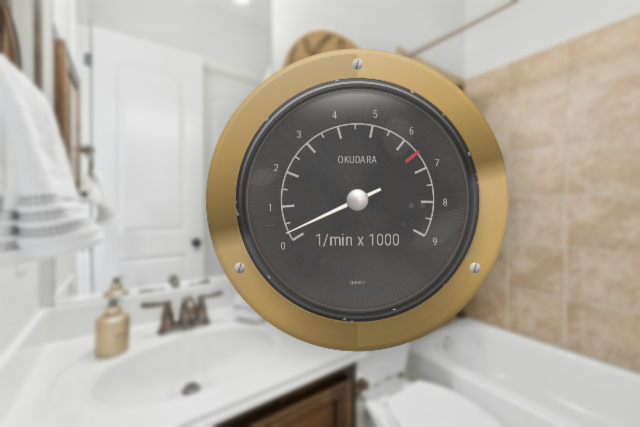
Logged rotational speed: 250
